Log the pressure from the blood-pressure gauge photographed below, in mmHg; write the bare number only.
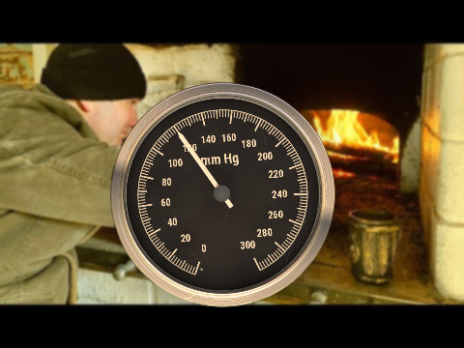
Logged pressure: 120
